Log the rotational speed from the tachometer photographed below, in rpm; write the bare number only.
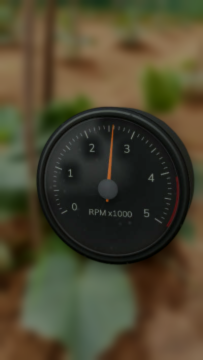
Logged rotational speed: 2600
